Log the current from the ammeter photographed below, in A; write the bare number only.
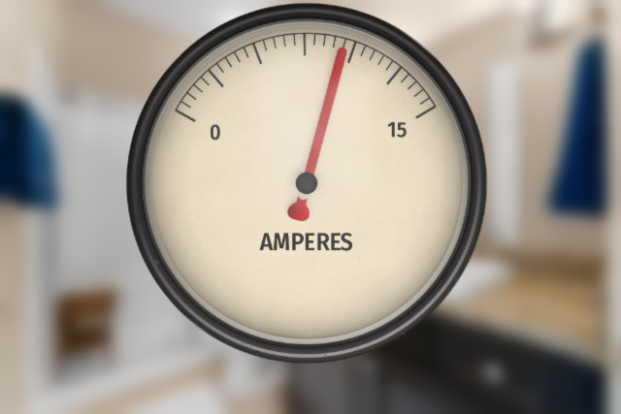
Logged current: 9.5
